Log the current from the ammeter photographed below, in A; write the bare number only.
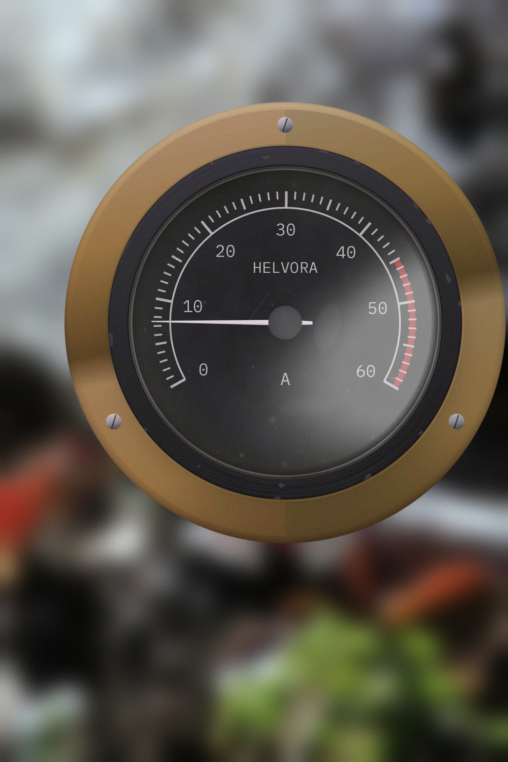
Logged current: 7.5
